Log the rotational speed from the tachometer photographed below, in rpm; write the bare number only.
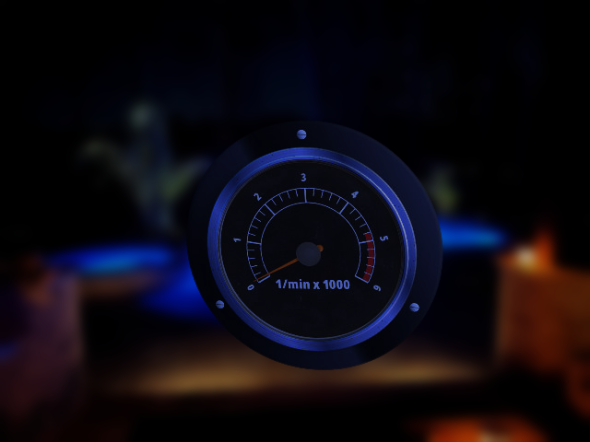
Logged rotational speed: 100
